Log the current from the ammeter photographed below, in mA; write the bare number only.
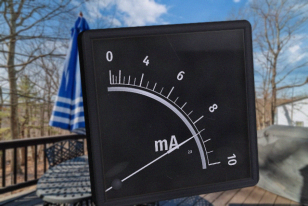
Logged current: 8.5
